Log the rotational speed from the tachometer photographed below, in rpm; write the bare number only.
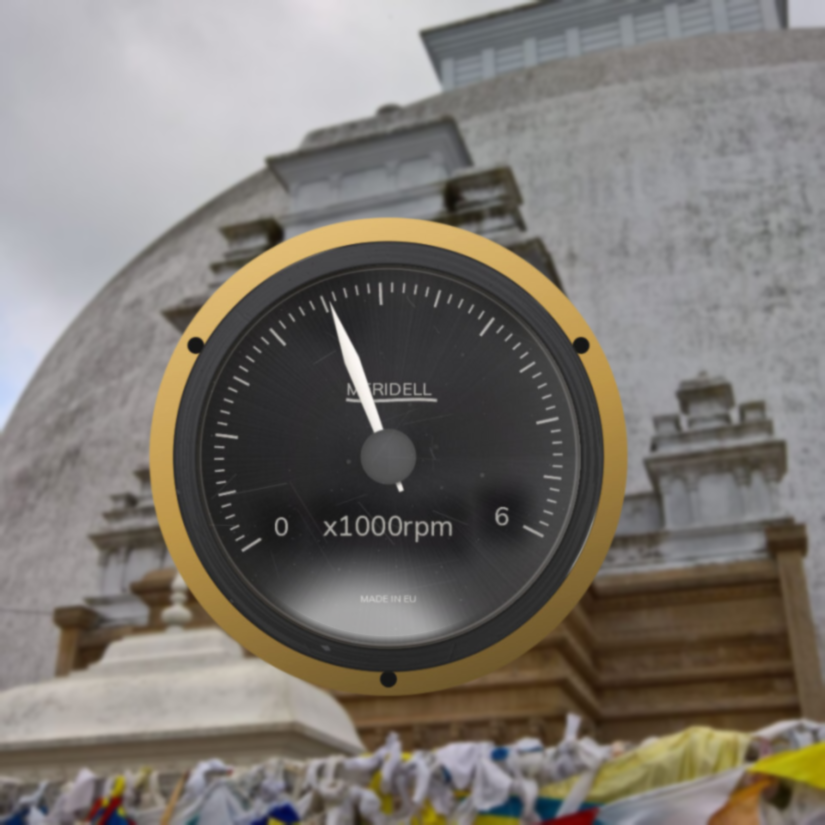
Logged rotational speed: 2550
